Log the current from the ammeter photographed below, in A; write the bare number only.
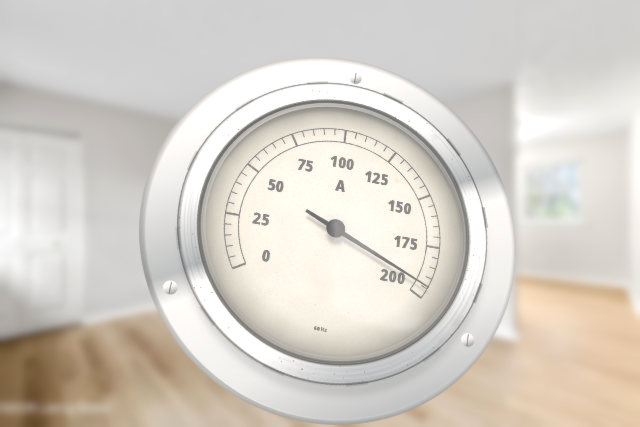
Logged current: 195
